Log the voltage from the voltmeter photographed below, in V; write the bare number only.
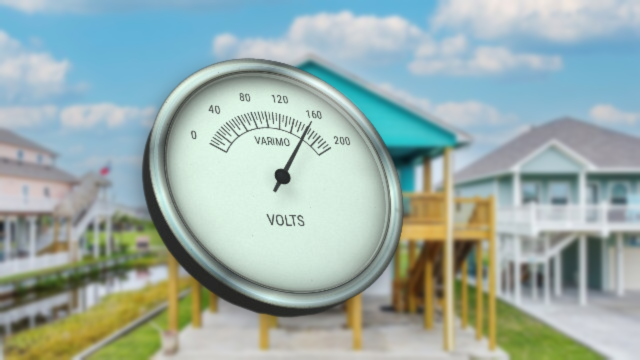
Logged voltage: 160
